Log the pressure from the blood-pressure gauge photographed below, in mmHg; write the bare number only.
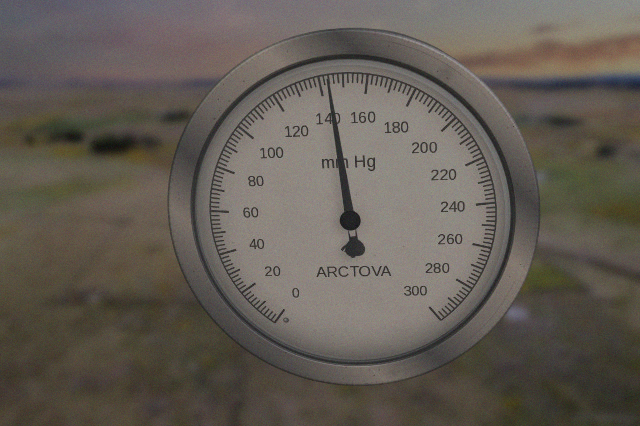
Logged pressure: 144
